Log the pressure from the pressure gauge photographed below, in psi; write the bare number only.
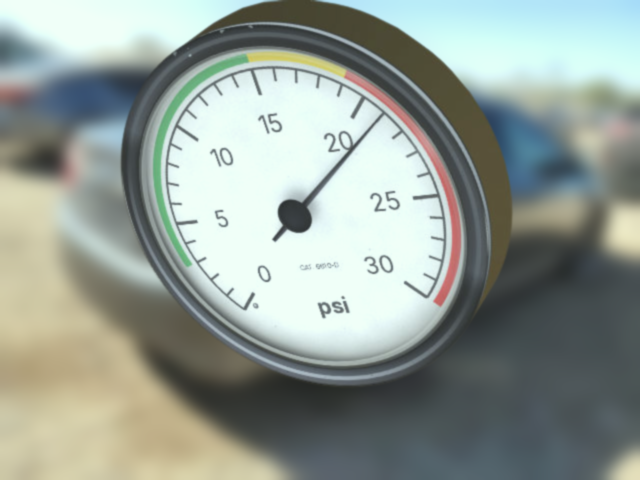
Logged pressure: 21
